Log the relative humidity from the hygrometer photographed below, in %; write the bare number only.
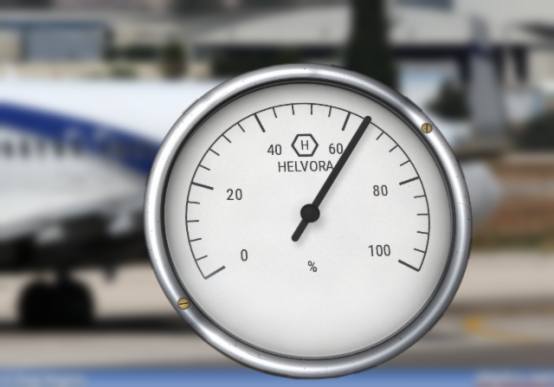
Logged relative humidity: 64
